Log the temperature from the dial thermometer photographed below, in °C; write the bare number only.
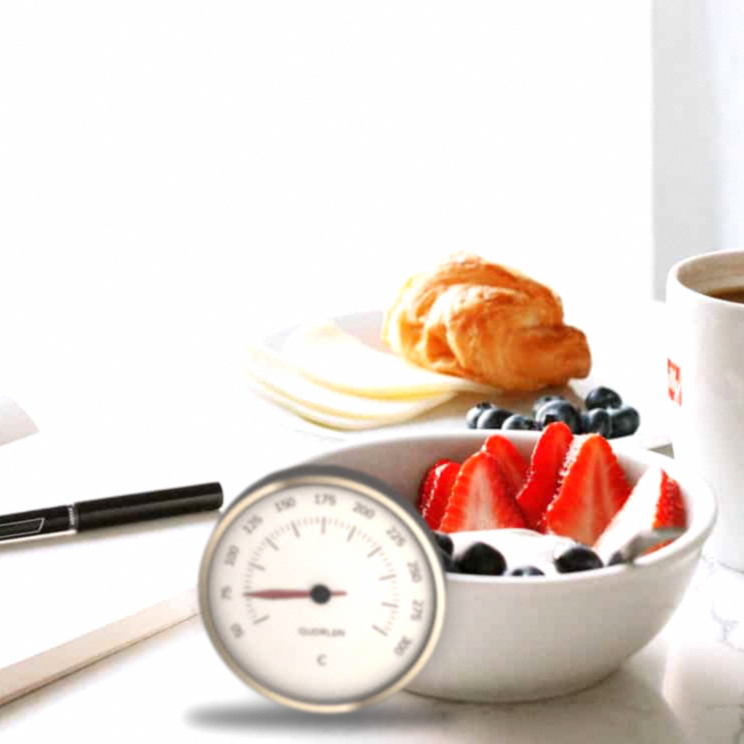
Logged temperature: 75
